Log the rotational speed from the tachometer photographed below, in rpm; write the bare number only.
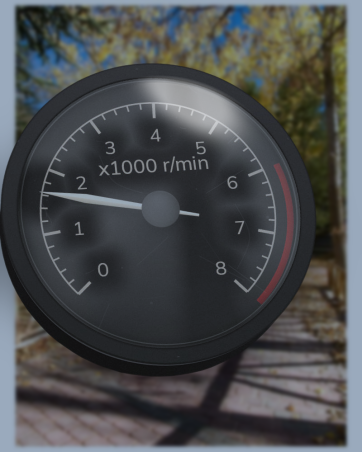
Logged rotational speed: 1600
